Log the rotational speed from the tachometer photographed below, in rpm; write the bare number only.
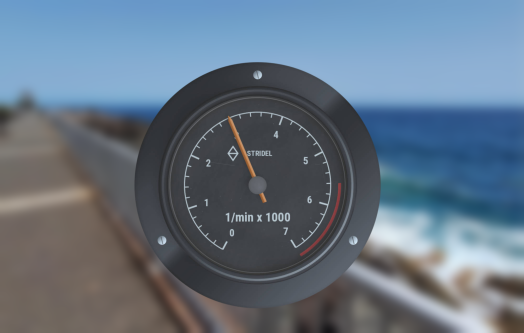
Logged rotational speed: 3000
